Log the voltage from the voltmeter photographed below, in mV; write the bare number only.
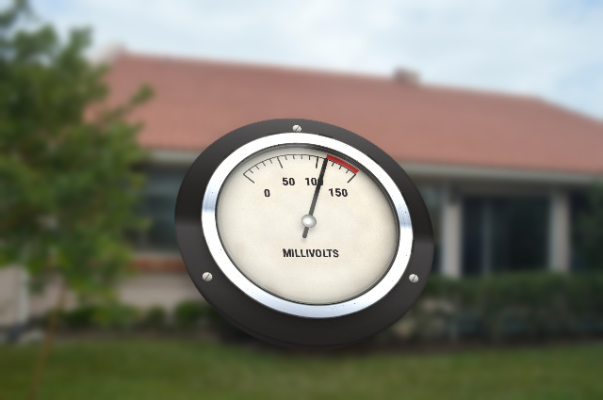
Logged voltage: 110
